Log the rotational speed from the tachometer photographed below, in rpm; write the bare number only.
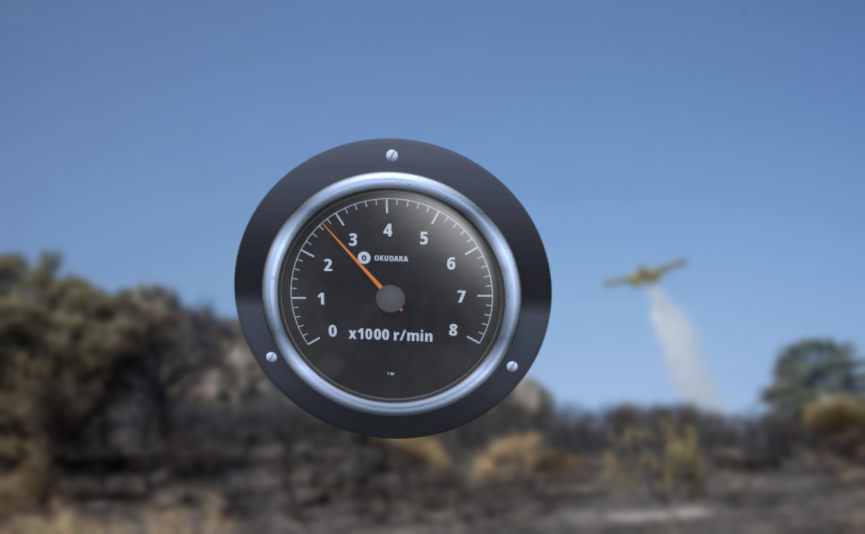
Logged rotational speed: 2700
